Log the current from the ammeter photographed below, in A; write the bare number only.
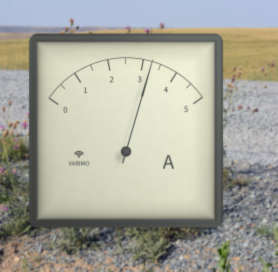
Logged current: 3.25
